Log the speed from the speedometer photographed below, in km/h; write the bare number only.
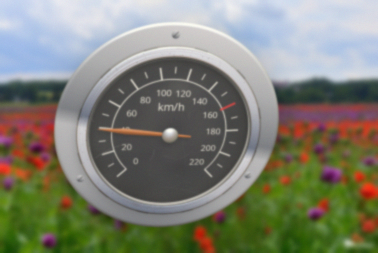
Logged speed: 40
